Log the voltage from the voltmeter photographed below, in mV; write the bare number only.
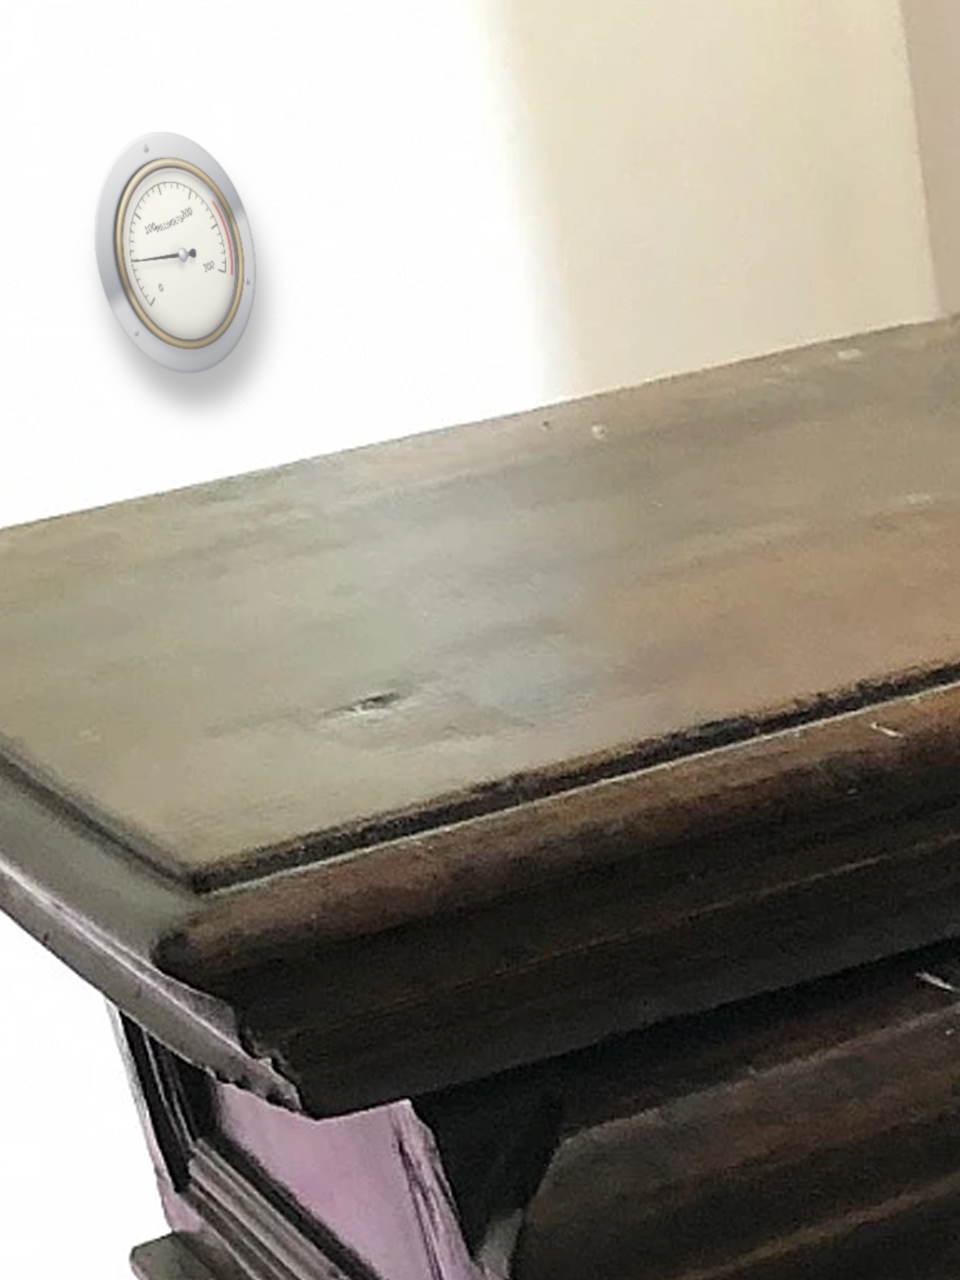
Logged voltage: 50
